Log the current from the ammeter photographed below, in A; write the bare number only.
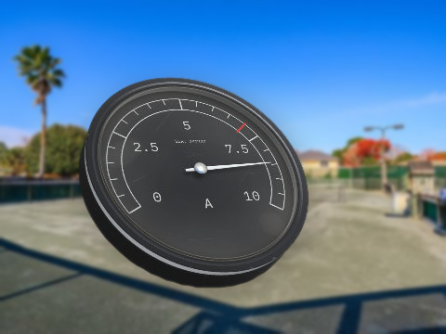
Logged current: 8.5
